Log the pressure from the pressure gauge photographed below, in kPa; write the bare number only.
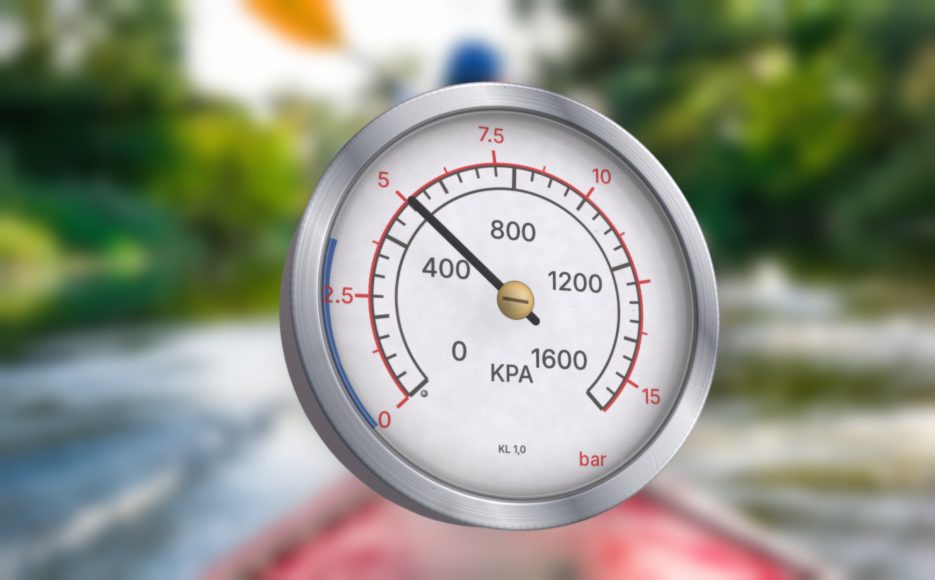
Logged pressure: 500
